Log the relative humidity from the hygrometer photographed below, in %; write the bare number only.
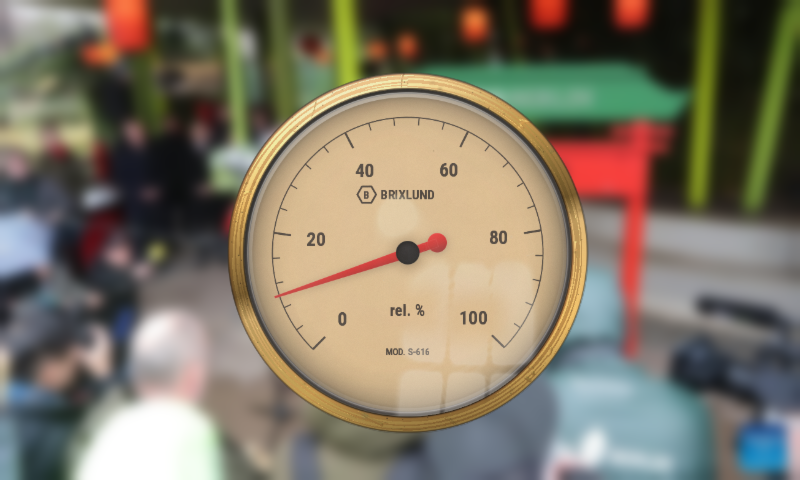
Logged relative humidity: 10
